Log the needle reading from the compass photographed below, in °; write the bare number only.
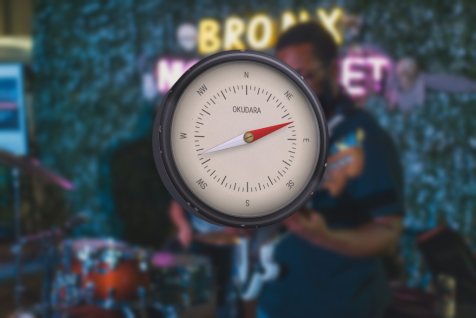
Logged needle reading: 70
